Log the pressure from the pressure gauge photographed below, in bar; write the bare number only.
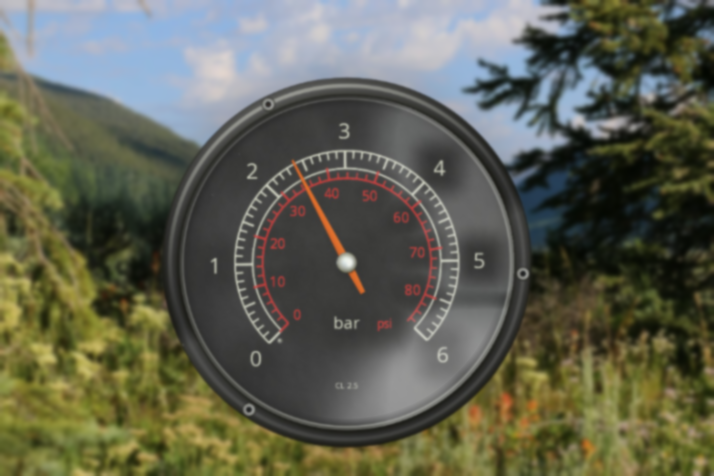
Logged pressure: 2.4
